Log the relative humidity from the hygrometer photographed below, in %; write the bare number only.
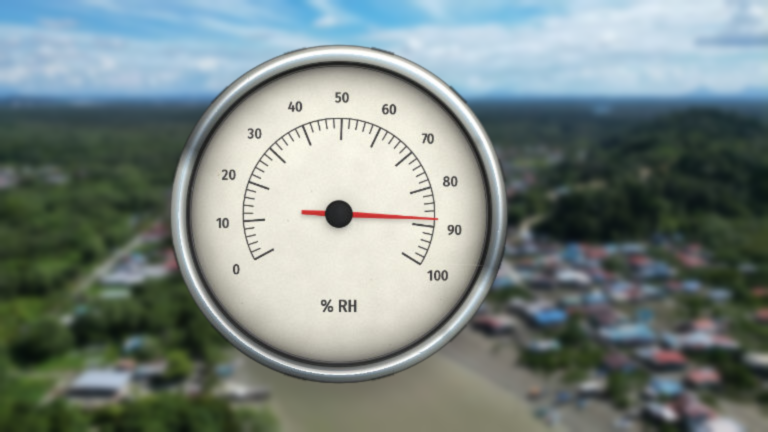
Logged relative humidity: 88
